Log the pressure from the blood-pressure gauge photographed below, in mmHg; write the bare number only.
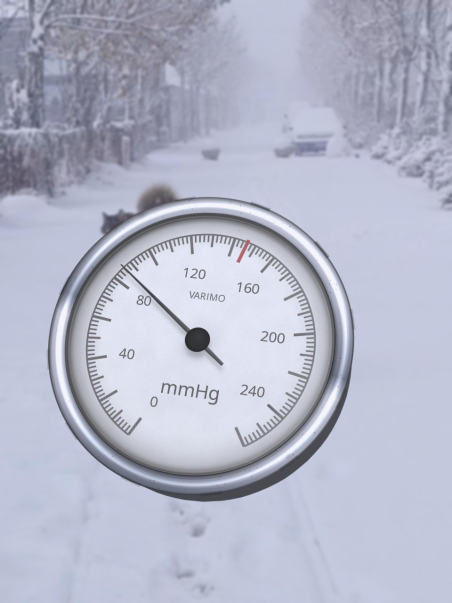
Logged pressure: 86
